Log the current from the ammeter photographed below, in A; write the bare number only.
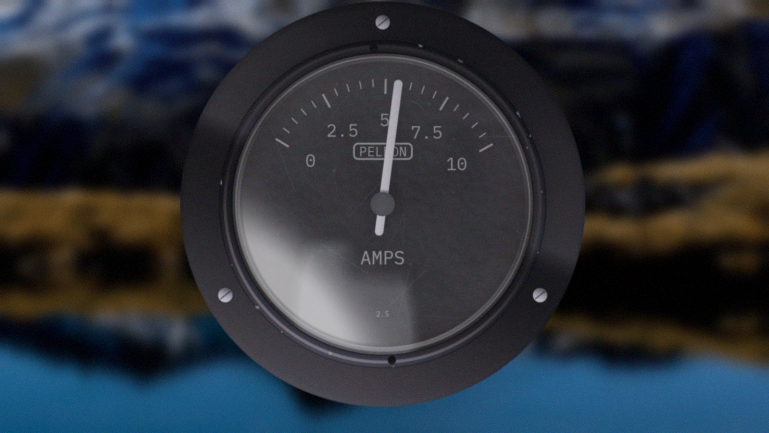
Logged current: 5.5
